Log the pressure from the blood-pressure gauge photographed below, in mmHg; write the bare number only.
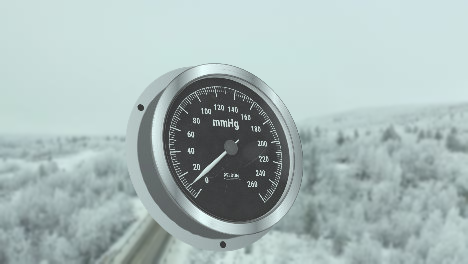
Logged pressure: 10
